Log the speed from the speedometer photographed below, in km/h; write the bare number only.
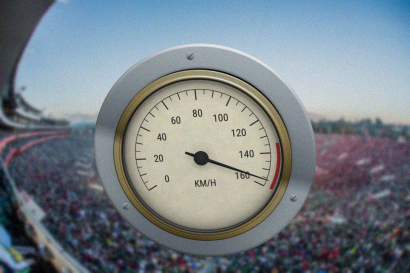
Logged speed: 155
